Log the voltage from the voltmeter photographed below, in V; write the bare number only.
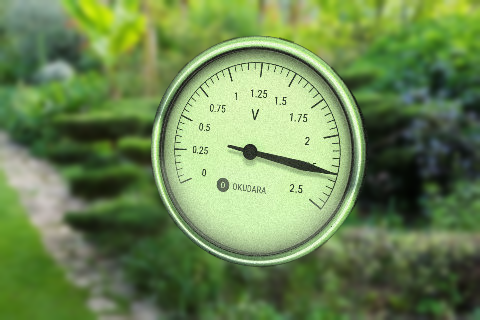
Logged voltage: 2.25
